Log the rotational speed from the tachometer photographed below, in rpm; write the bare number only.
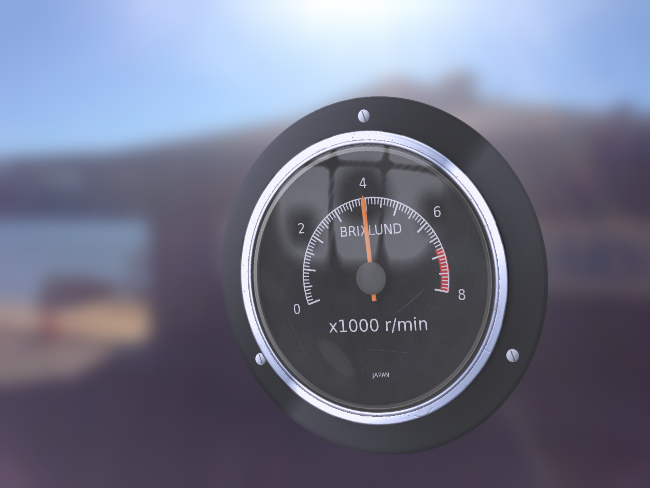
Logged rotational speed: 4000
